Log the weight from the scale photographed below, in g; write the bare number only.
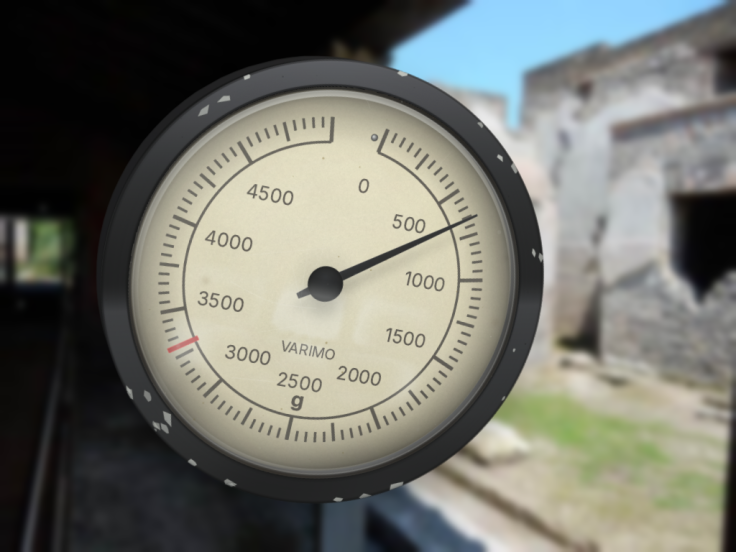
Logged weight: 650
